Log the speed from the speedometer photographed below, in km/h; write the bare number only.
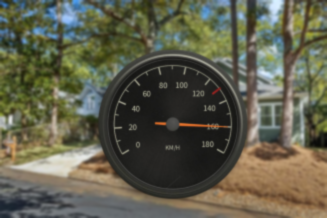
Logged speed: 160
